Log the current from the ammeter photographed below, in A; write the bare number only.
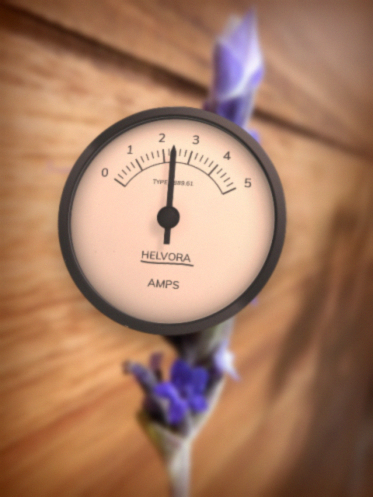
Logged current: 2.4
